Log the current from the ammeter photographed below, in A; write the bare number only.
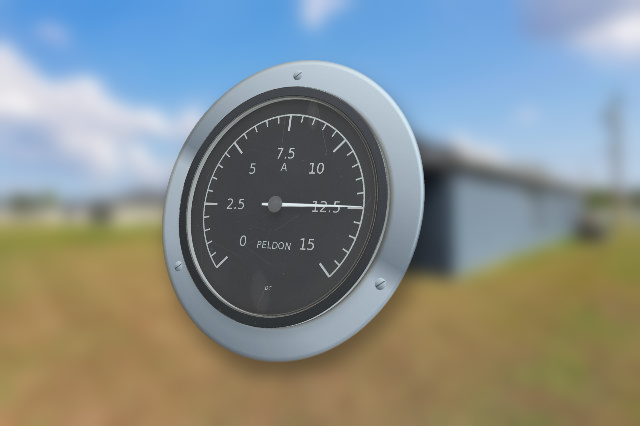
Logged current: 12.5
